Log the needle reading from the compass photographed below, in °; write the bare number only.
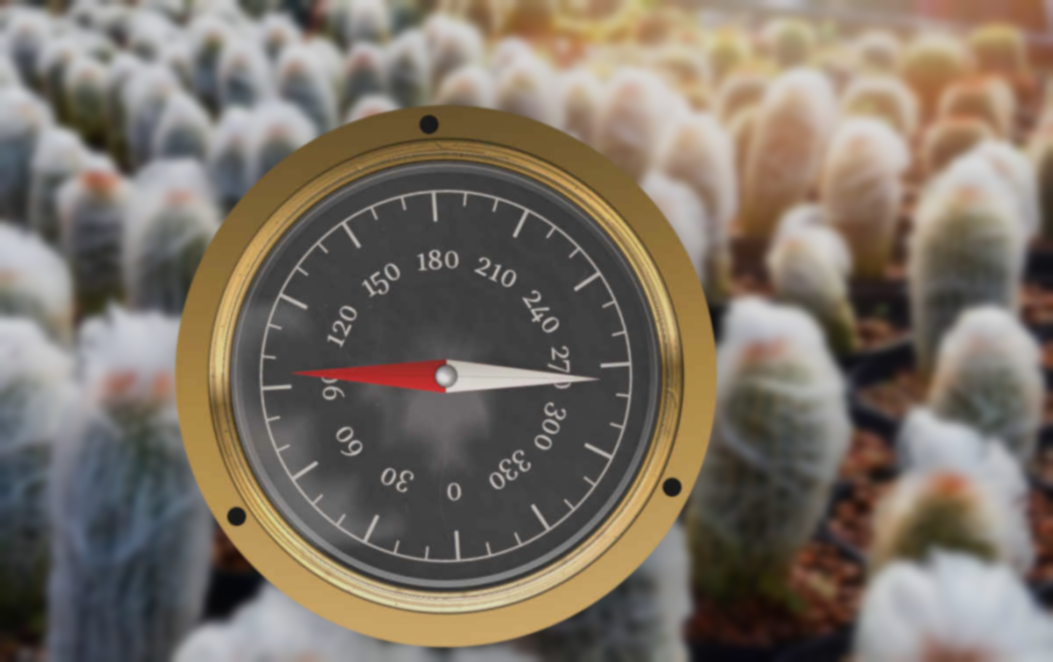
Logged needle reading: 95
